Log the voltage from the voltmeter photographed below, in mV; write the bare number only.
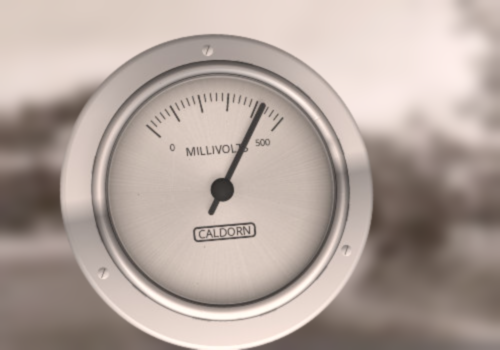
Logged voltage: 420
